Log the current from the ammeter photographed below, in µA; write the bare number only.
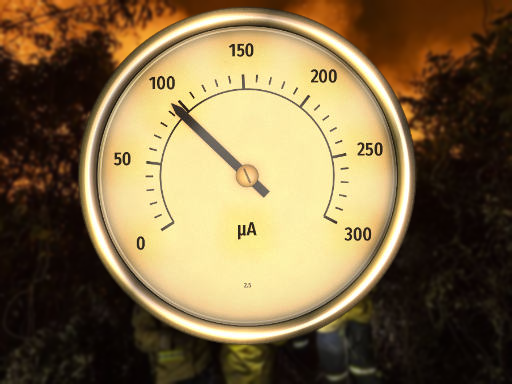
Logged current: 95
